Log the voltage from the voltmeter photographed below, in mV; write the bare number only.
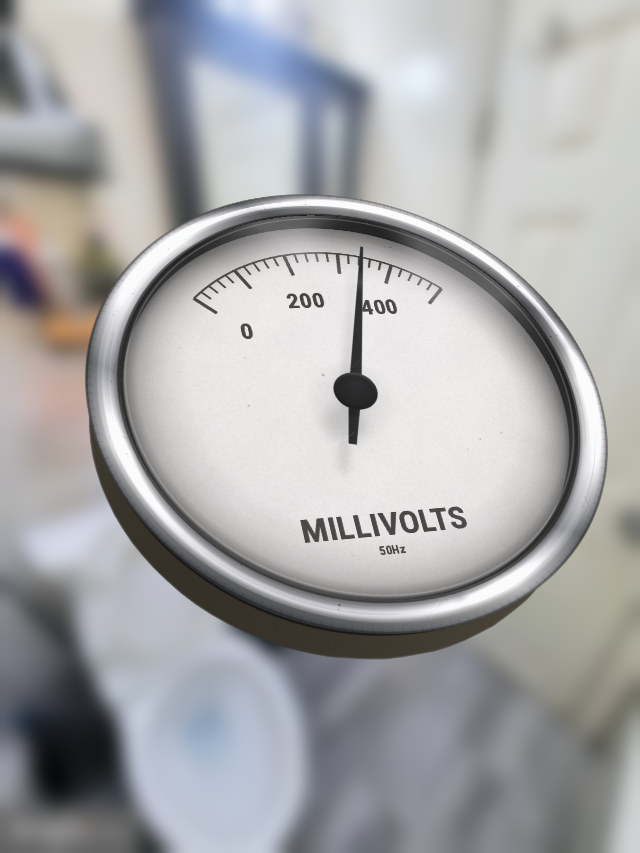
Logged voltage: 340
